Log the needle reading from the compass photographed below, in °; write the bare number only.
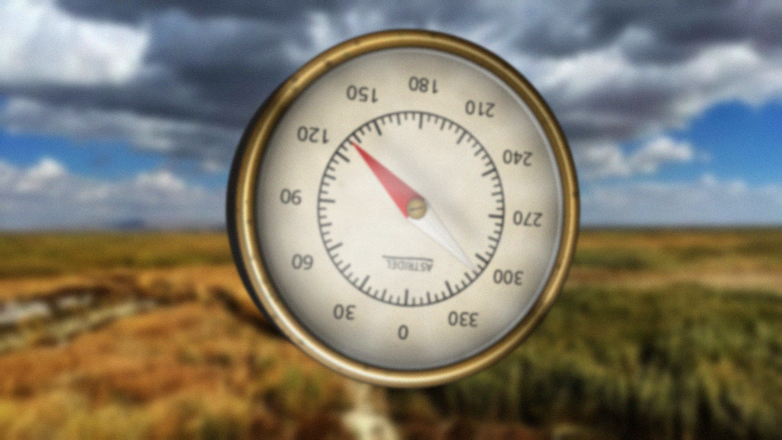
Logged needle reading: 130
